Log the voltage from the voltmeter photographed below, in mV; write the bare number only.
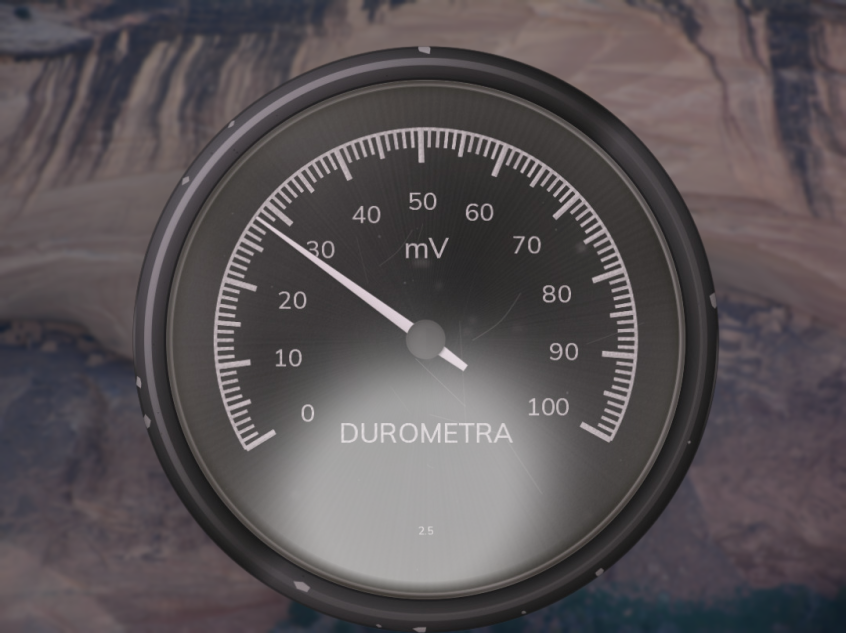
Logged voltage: 28
